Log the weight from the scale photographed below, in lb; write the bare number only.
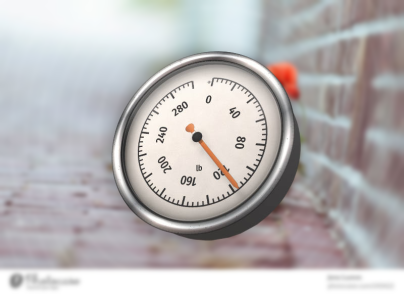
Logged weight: 116
